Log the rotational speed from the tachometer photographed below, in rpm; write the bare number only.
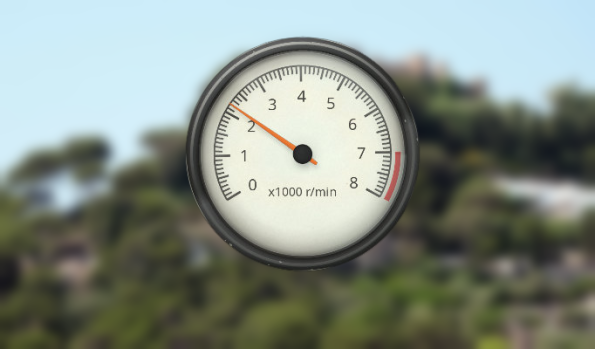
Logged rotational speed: 2200
